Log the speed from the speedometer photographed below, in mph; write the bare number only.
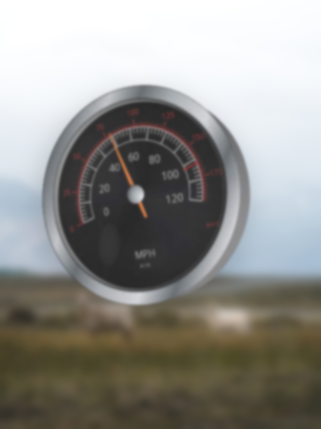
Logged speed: 50
